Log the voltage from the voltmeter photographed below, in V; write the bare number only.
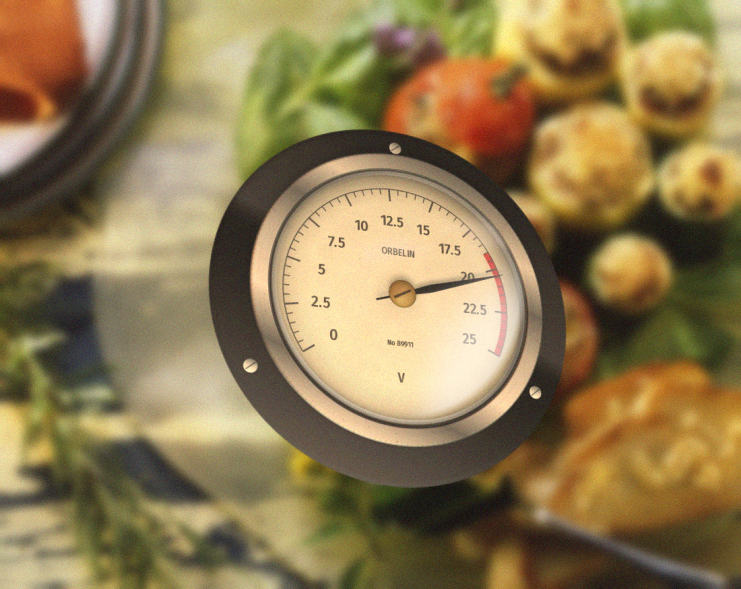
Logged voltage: 20.5
